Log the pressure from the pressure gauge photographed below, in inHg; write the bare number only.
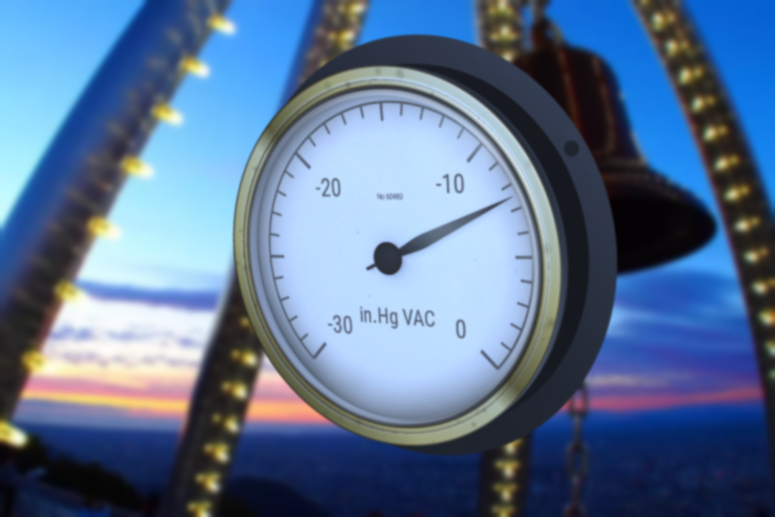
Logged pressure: -7.5
